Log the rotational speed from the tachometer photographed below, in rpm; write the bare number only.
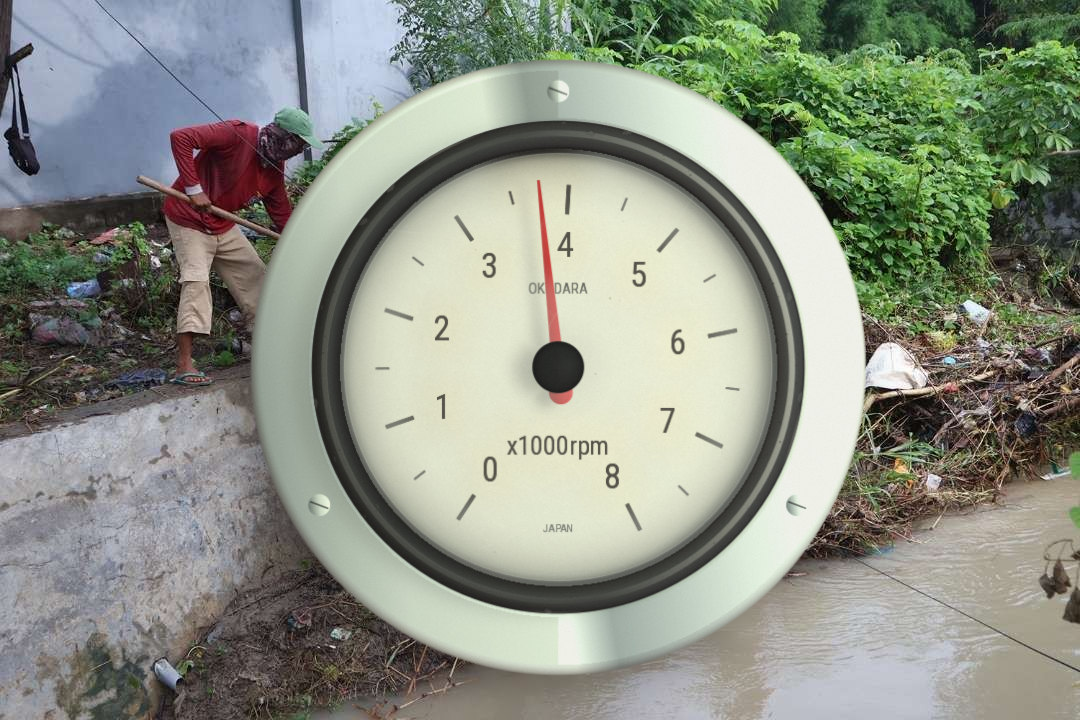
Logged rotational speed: 3750
